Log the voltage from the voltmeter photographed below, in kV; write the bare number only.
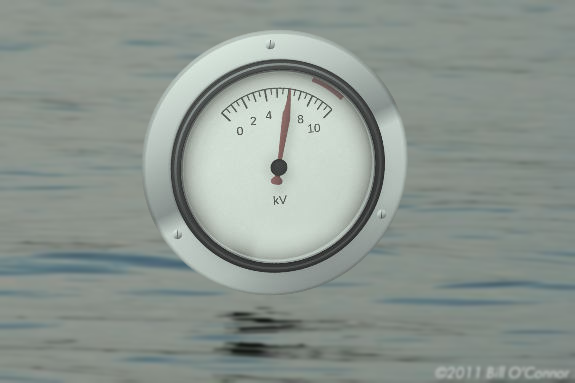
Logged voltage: 6
